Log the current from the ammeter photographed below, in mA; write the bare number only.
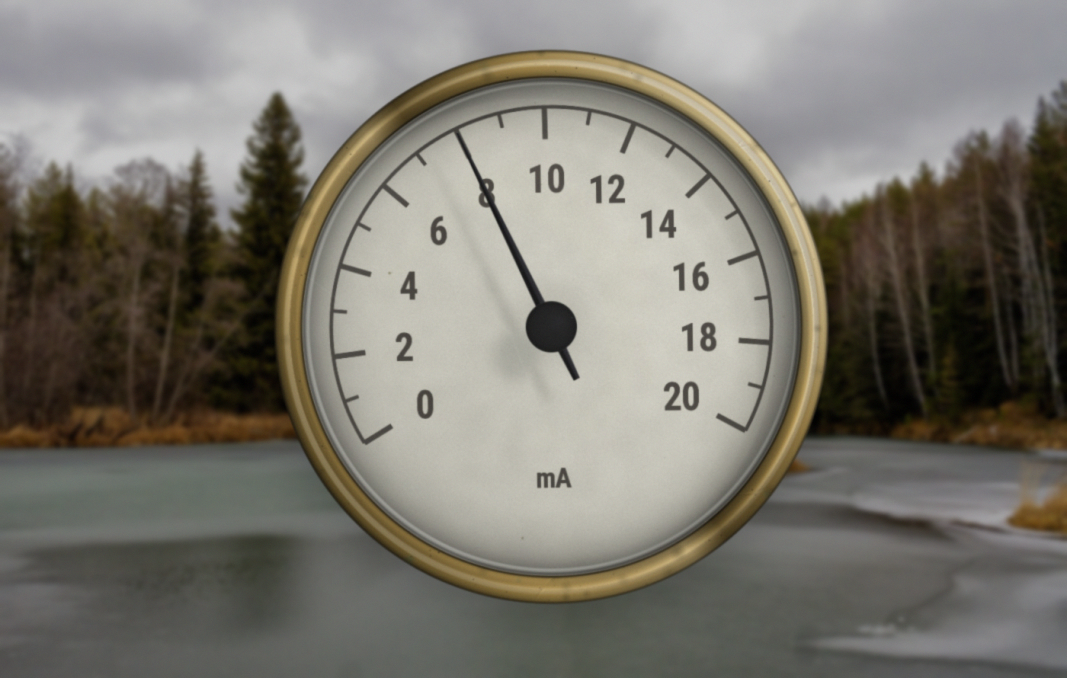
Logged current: 8
